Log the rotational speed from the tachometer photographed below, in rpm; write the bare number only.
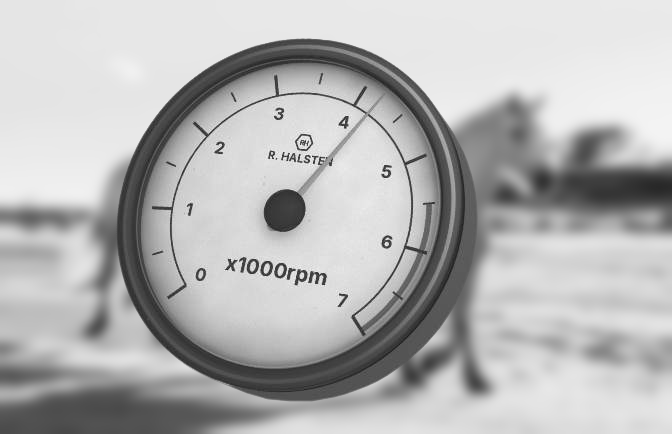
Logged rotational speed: 4250
